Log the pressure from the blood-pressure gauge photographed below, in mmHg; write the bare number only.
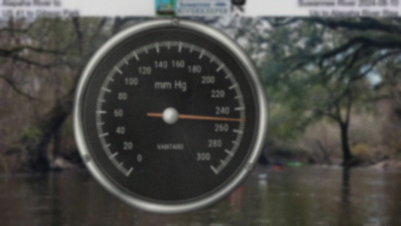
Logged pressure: 250
